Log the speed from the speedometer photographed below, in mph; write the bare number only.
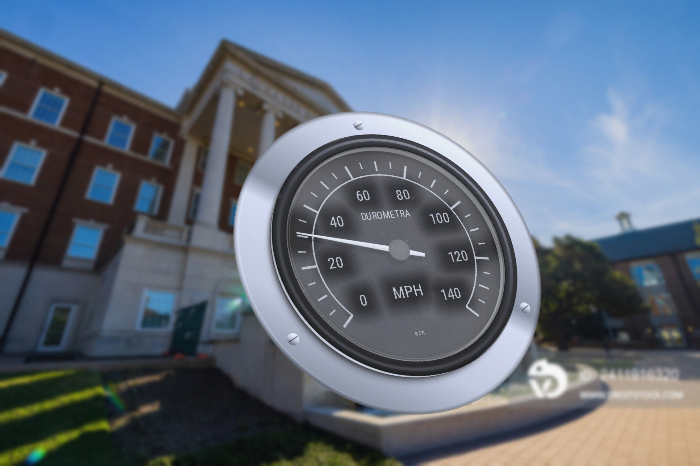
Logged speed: 30
